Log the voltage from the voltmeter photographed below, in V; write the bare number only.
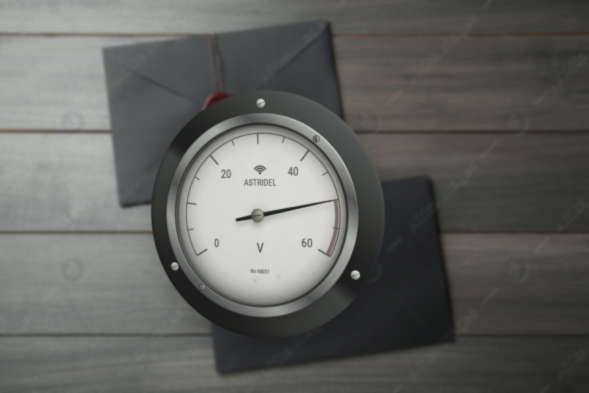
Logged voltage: 50
